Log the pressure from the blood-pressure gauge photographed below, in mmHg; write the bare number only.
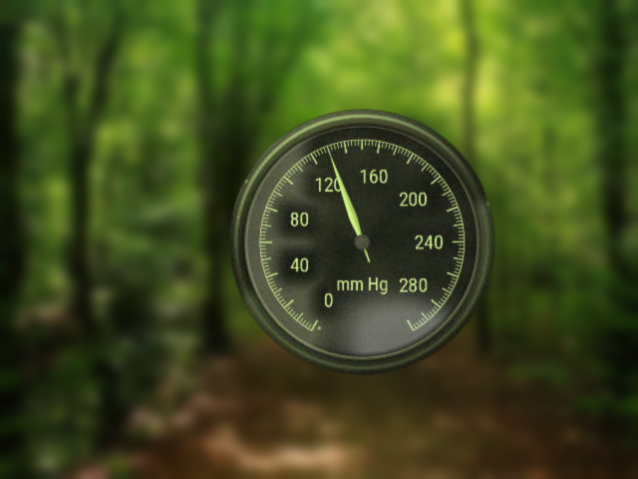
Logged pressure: 130
